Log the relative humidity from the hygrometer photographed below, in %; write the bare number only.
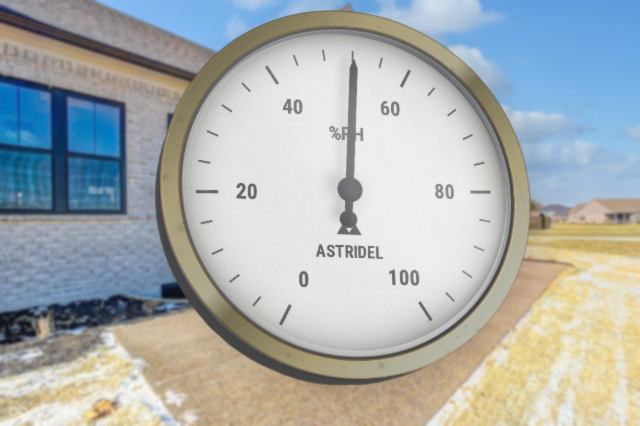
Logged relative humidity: 52
